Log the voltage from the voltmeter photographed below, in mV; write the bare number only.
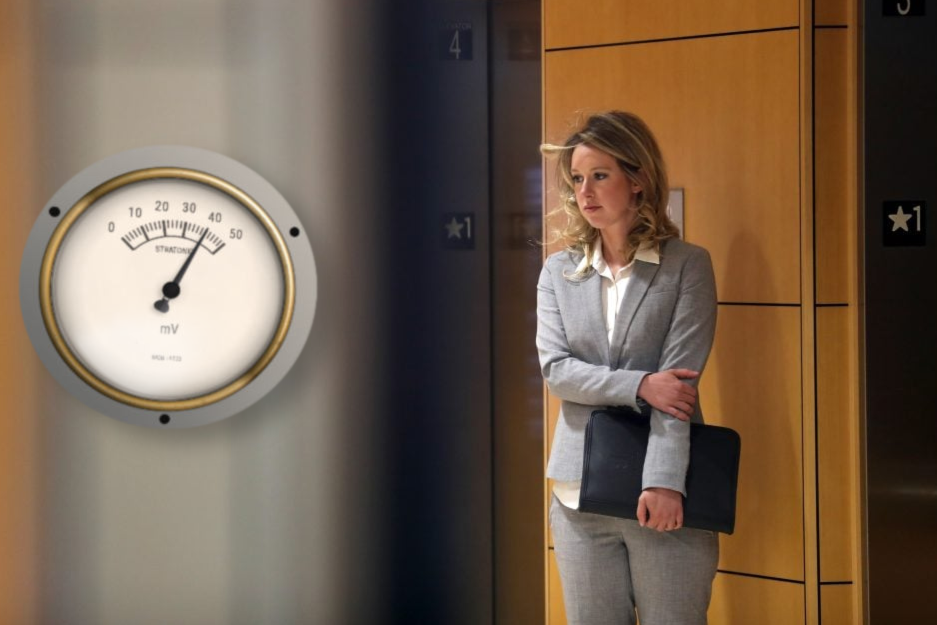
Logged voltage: 40
